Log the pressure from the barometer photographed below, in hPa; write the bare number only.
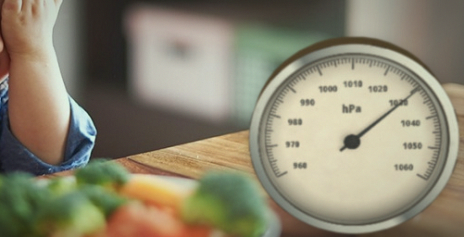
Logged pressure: 1030
